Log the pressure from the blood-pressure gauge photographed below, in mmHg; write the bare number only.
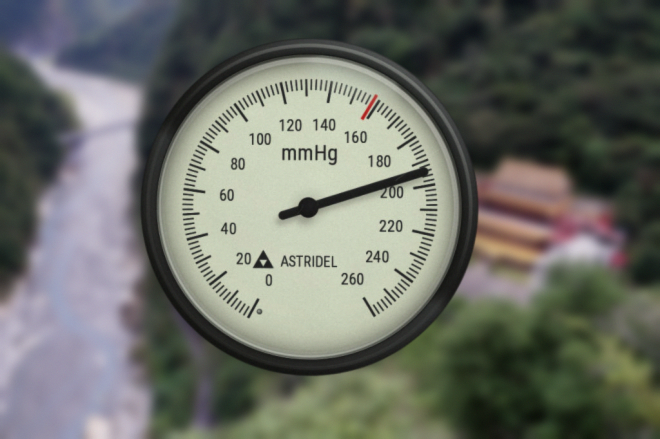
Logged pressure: 194
